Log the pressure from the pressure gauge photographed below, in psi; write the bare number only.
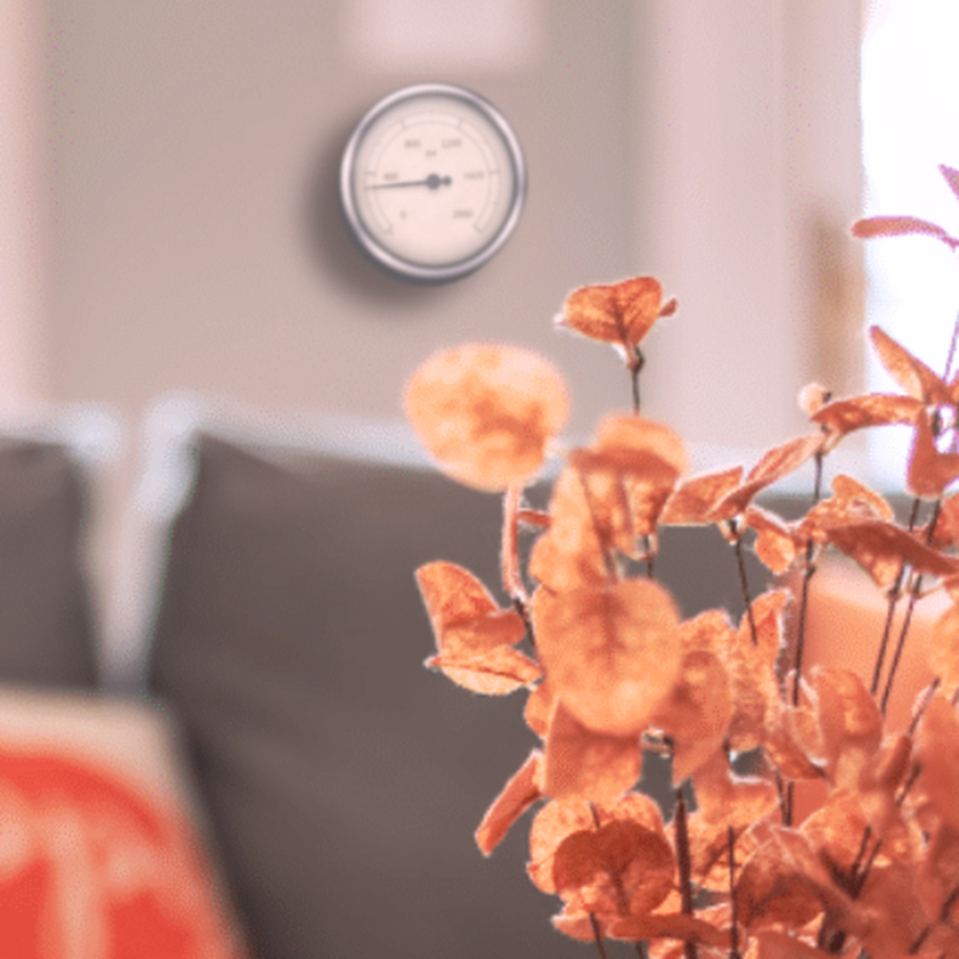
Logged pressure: 300
